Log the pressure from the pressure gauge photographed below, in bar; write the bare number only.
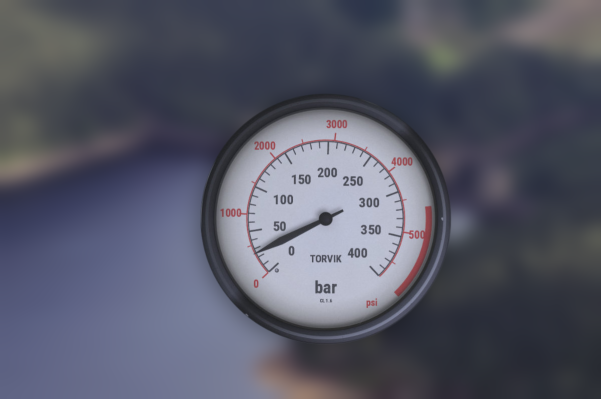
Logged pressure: 25
